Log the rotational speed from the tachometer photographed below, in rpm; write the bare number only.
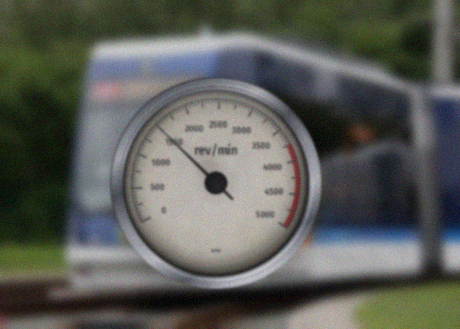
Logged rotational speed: 1500
